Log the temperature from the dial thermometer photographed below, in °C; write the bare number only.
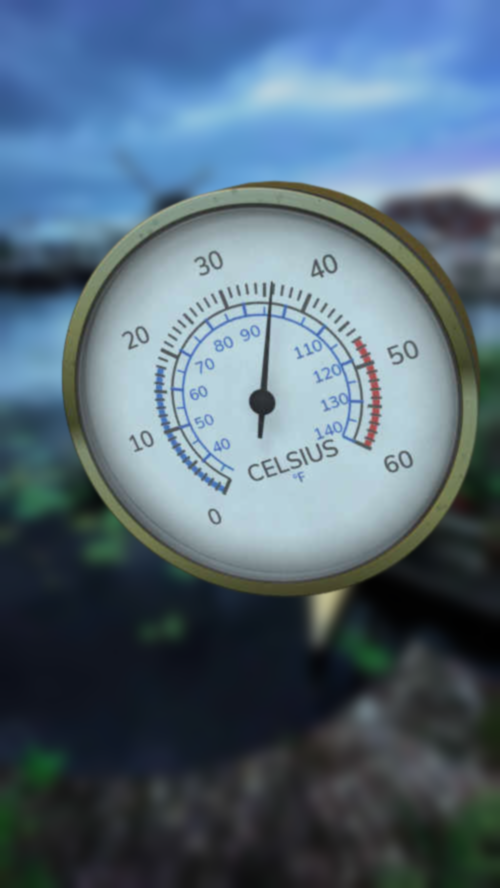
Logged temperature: 36
